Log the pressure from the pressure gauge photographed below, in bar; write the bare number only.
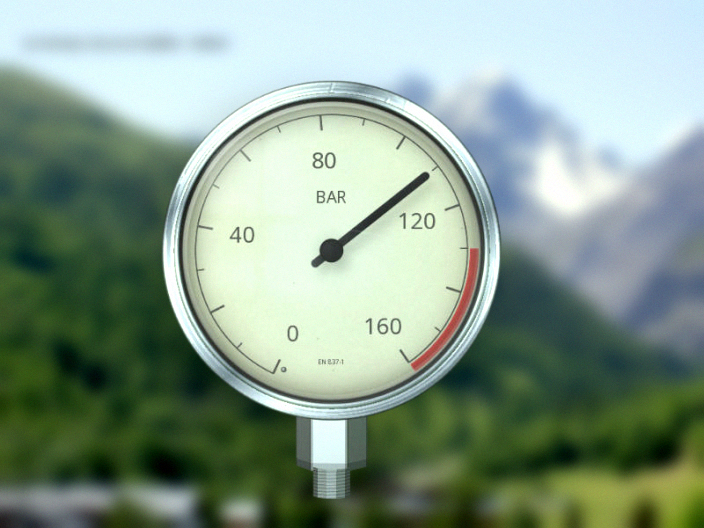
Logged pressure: 110
